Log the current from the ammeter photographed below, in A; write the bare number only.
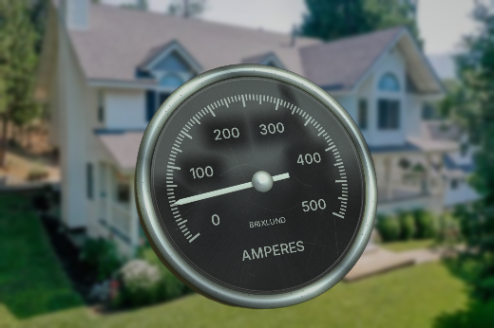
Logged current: 50
